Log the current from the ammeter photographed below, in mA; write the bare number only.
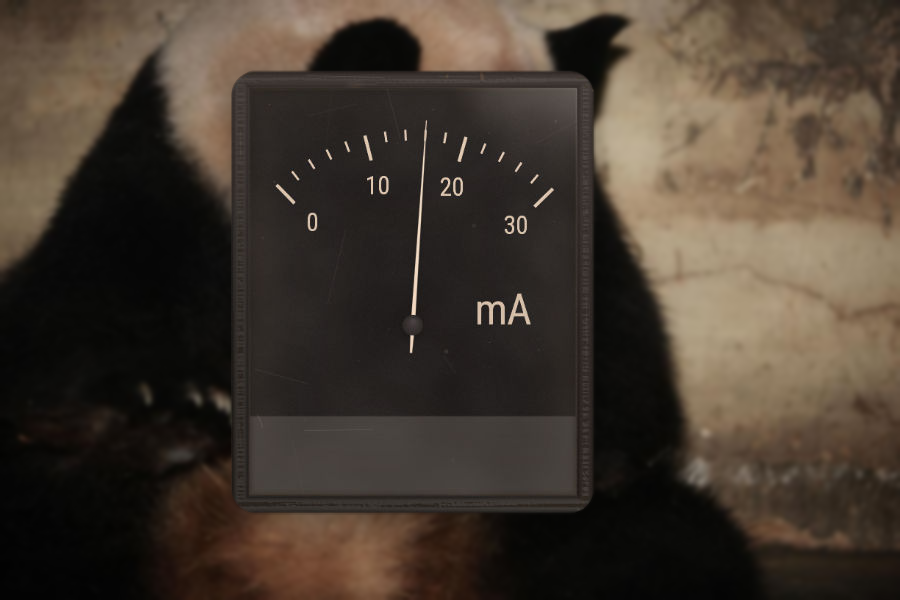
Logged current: 16
